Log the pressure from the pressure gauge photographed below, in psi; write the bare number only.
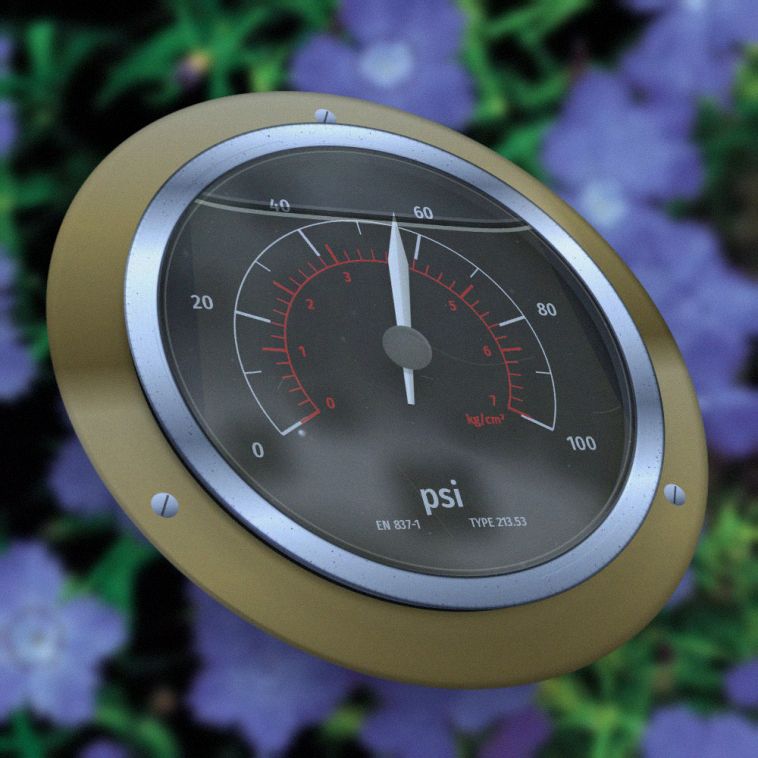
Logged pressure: 55
